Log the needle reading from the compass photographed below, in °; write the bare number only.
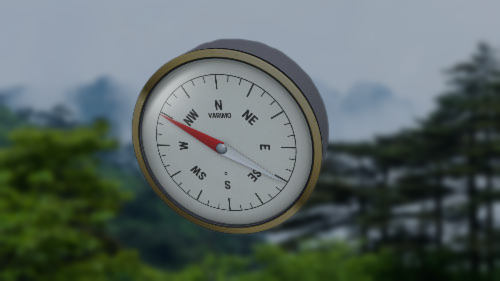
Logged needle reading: 300
